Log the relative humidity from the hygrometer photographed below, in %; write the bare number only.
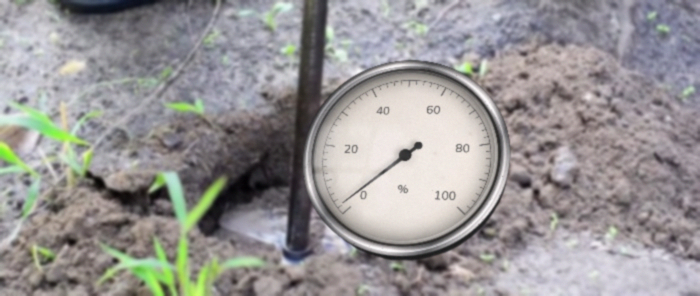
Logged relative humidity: 2
